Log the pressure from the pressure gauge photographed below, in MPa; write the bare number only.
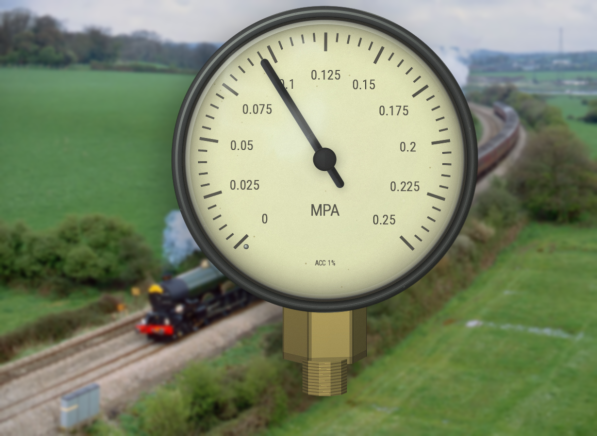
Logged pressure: 0.095
